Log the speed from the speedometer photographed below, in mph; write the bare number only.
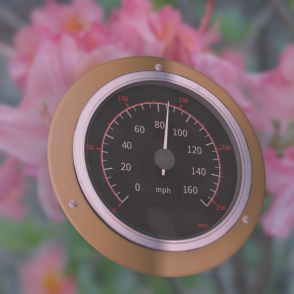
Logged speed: 85
